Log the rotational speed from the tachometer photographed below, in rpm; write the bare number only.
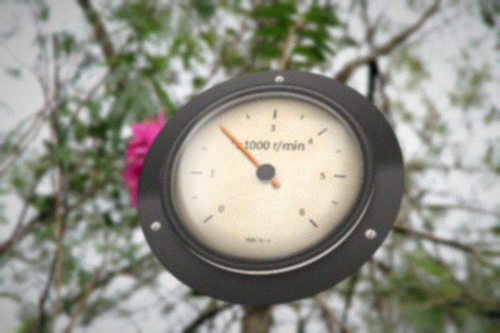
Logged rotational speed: 2000
